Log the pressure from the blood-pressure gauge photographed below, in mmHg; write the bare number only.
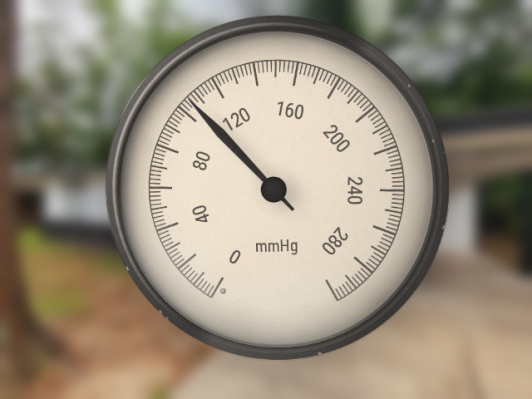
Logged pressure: 106
